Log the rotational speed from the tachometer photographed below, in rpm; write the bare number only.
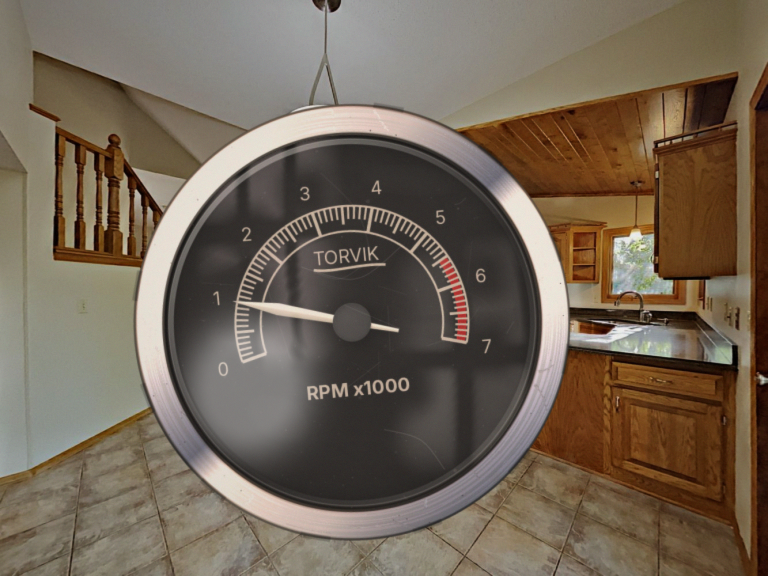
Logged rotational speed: 1000
